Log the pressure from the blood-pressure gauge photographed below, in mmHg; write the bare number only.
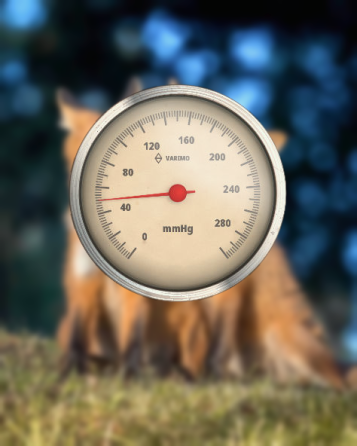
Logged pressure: 50
